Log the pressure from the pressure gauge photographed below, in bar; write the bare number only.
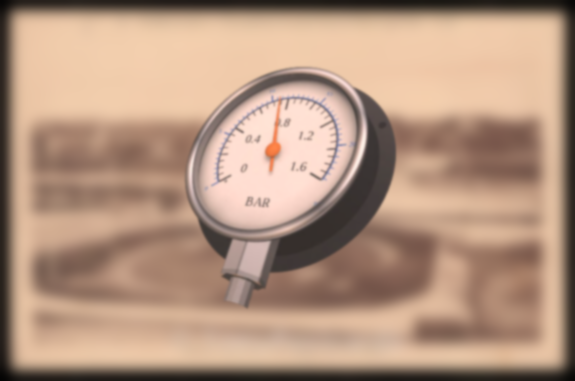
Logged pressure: 0.75
